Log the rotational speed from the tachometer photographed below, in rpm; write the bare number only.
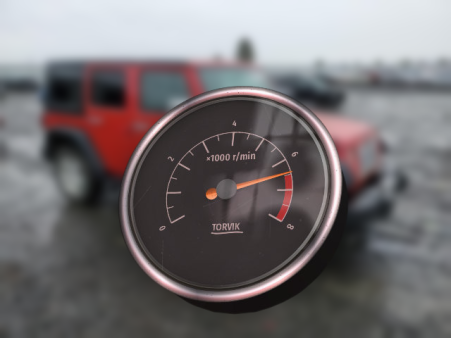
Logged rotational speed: 6500
